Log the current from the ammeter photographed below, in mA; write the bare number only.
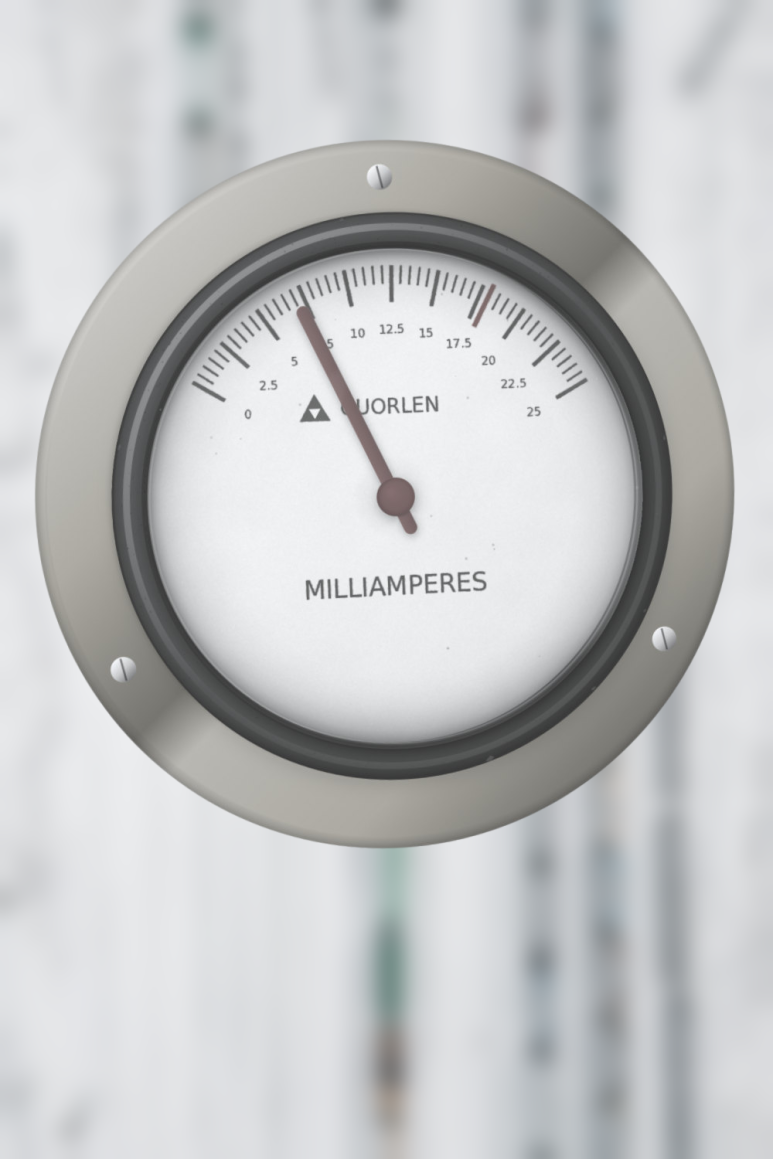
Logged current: 7
